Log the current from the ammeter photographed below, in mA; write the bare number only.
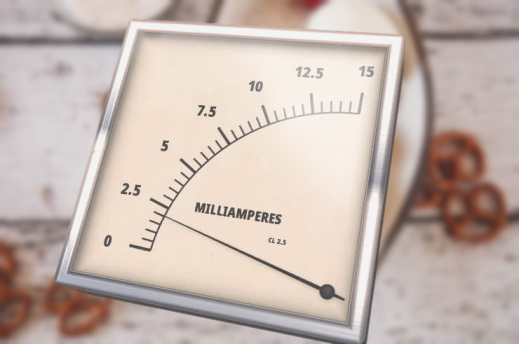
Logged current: 2
